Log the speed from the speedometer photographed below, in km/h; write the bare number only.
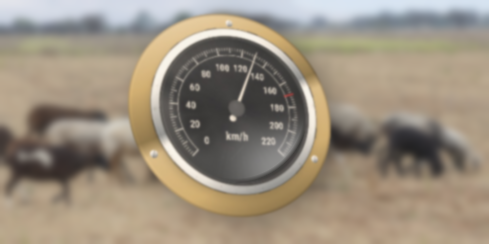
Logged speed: 130
